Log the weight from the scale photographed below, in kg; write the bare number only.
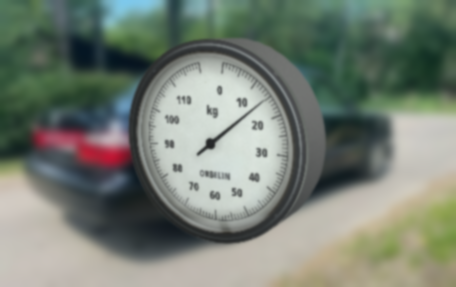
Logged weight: 15
